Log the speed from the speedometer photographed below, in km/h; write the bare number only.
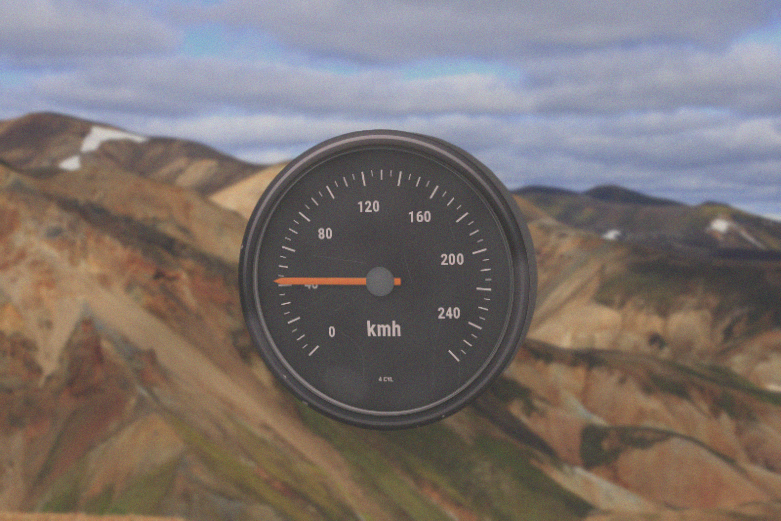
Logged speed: 42.5
